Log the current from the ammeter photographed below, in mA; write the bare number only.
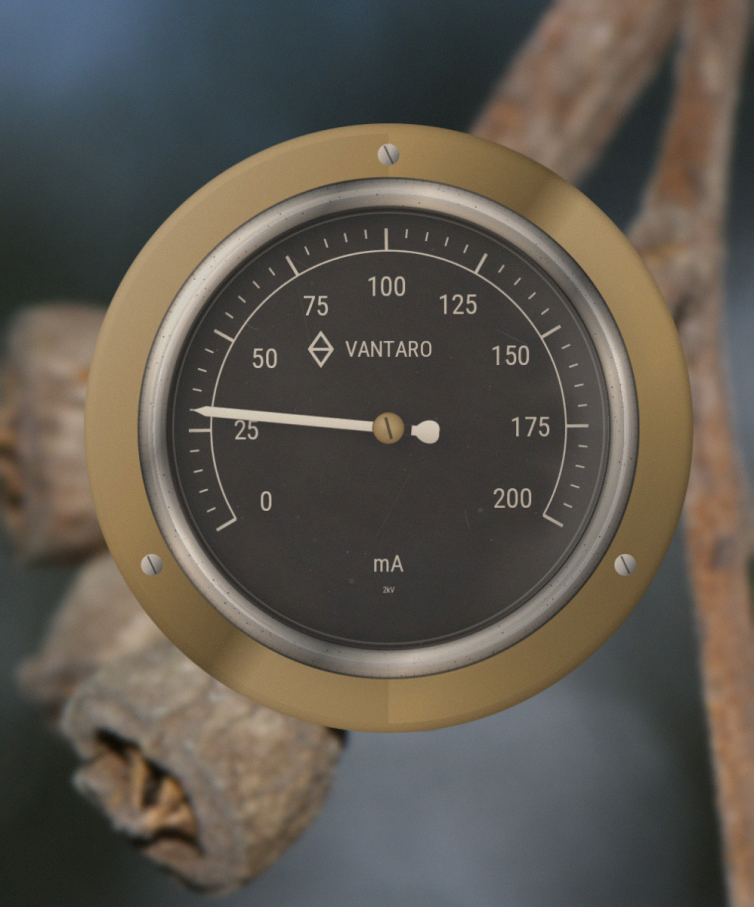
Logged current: 30
